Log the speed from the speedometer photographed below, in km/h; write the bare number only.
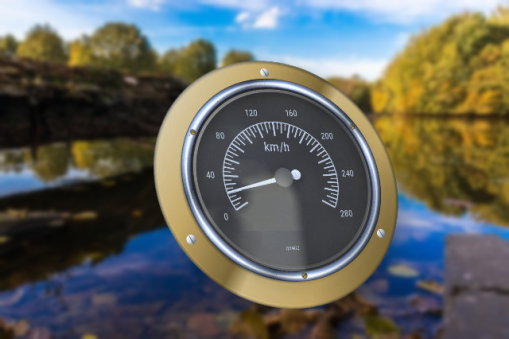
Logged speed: 20
